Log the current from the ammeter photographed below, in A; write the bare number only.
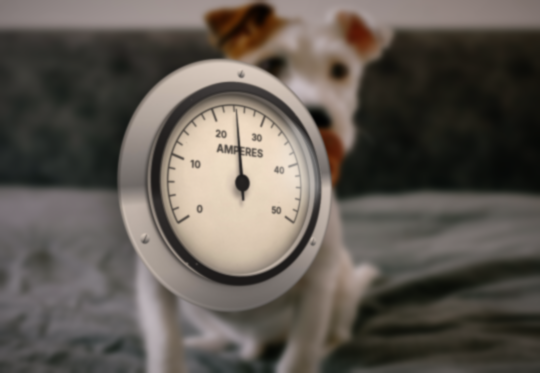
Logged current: 24
